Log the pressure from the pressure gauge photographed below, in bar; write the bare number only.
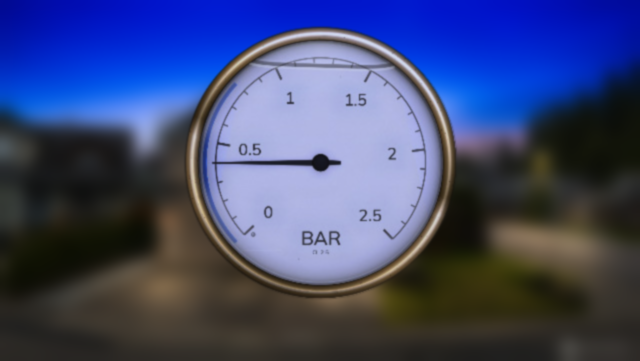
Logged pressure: 0.4
